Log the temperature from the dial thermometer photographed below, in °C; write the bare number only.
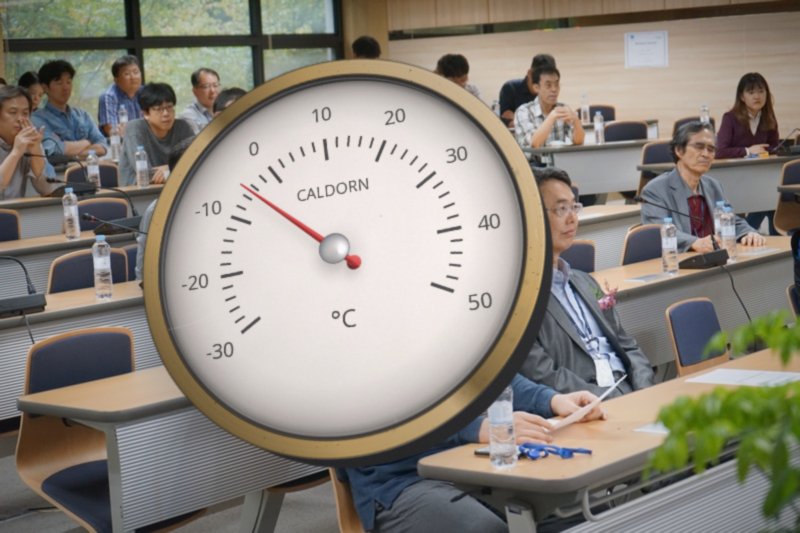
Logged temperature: -5
